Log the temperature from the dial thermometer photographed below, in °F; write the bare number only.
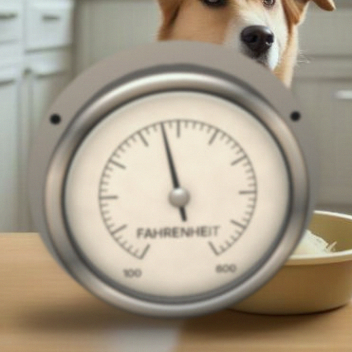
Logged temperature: 330
